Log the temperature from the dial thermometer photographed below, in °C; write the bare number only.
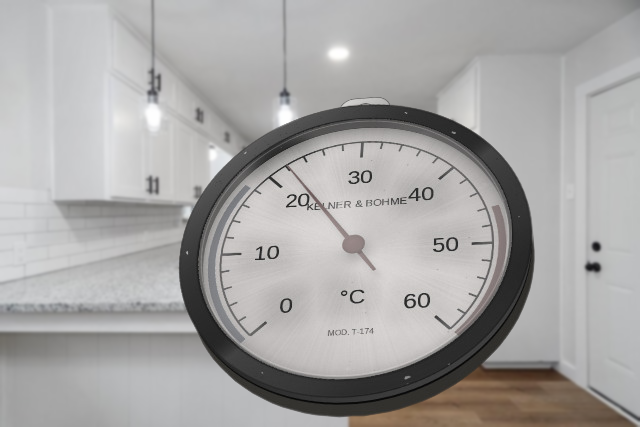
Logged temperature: 22
